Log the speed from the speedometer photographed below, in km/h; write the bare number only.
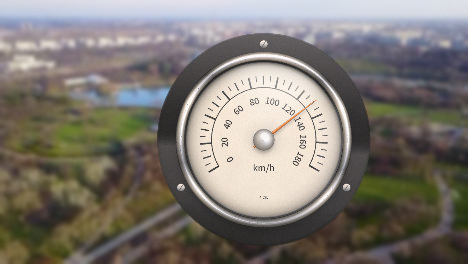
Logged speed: 130
